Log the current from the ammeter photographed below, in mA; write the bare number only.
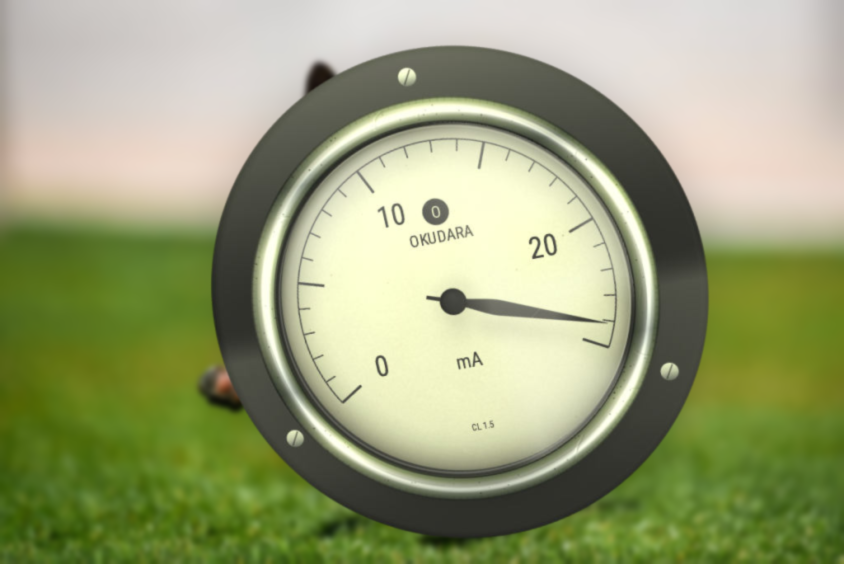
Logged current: 24
